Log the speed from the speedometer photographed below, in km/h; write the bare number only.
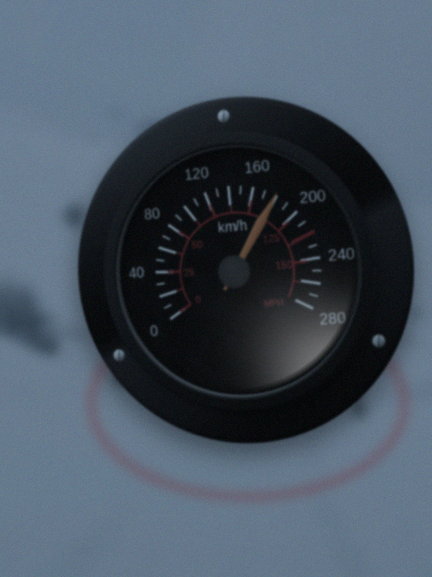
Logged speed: 180
